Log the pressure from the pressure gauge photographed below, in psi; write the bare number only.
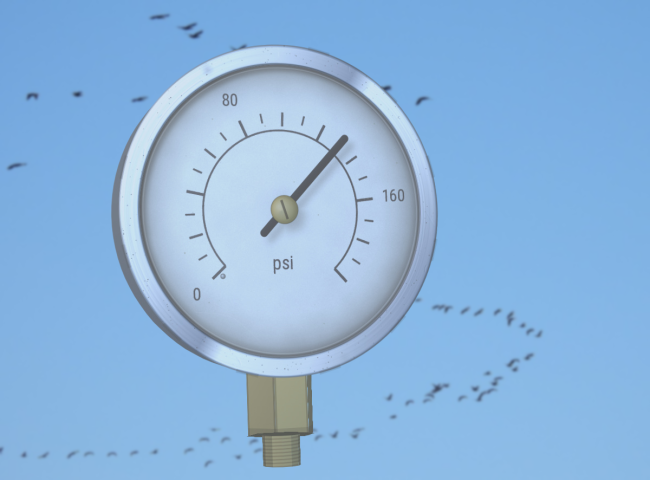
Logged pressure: 130
